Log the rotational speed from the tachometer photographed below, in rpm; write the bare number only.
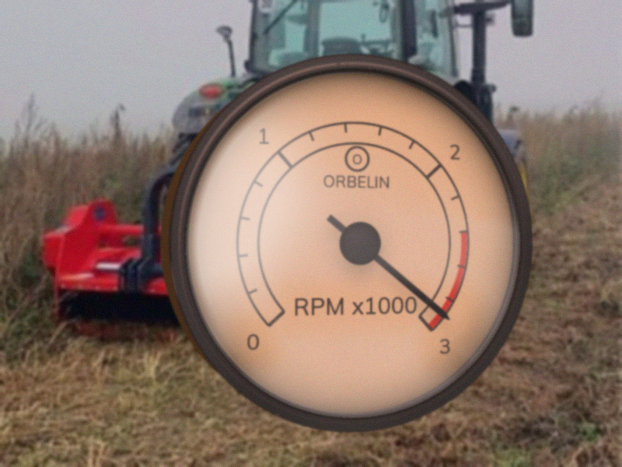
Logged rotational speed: 2900
